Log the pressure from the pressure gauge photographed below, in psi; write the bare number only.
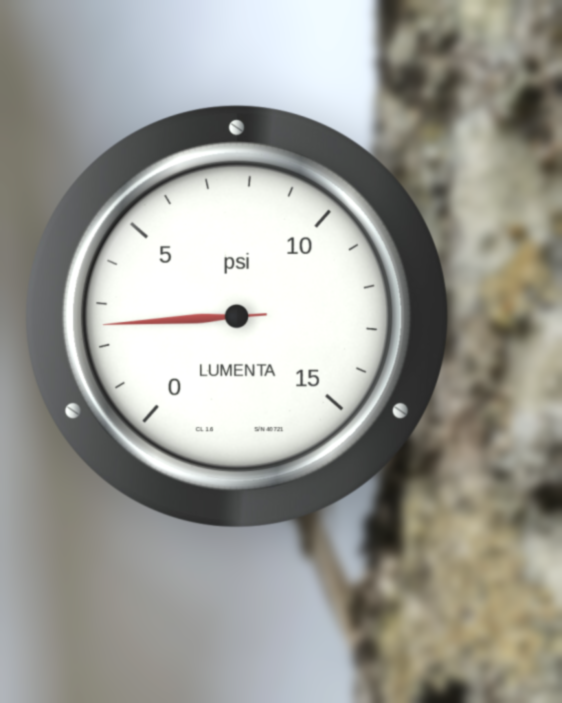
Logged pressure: 2.5
